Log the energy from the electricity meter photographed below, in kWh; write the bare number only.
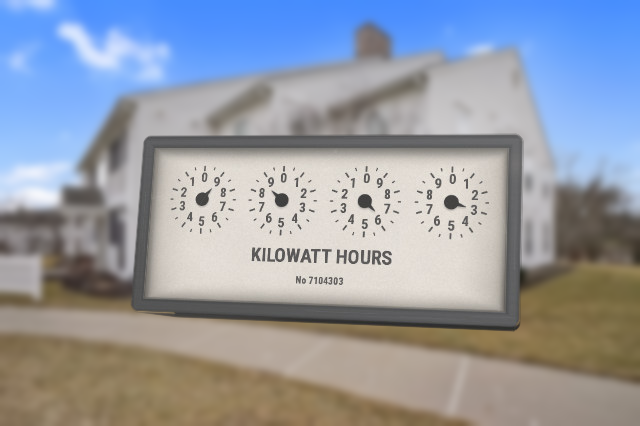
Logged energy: 8863
